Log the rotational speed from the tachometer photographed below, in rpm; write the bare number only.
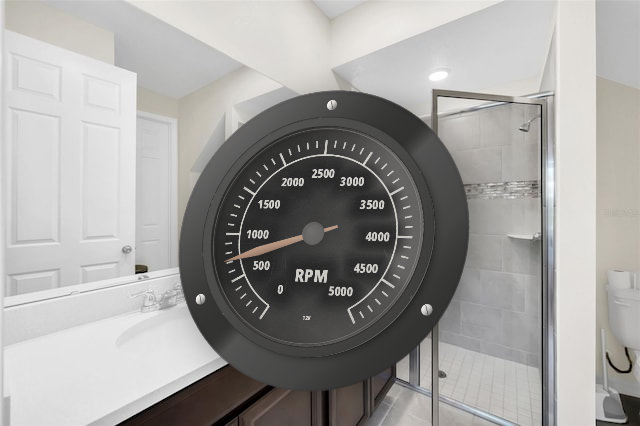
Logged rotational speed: 700
